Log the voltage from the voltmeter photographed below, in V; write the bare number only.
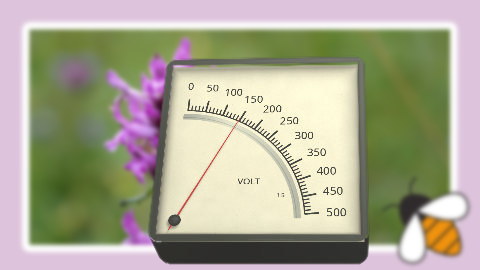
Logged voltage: 150
